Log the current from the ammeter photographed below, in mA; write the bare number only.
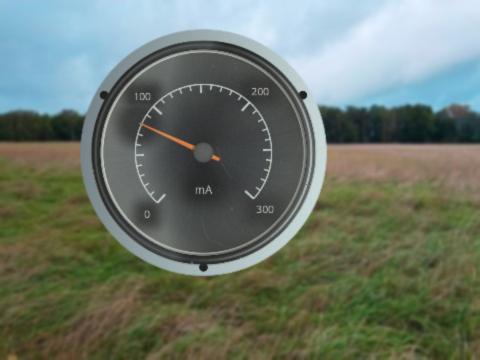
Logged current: 80
